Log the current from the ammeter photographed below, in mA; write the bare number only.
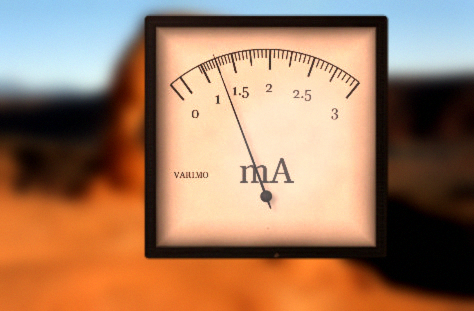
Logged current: 1.25
